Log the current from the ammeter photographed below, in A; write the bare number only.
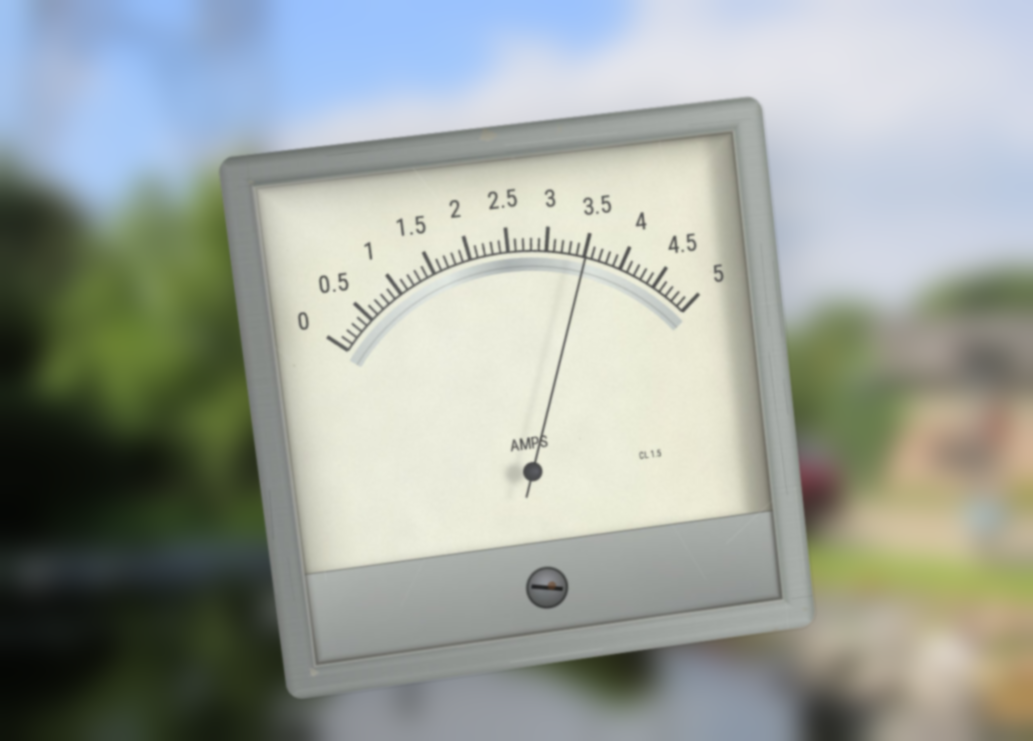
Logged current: 3.5
